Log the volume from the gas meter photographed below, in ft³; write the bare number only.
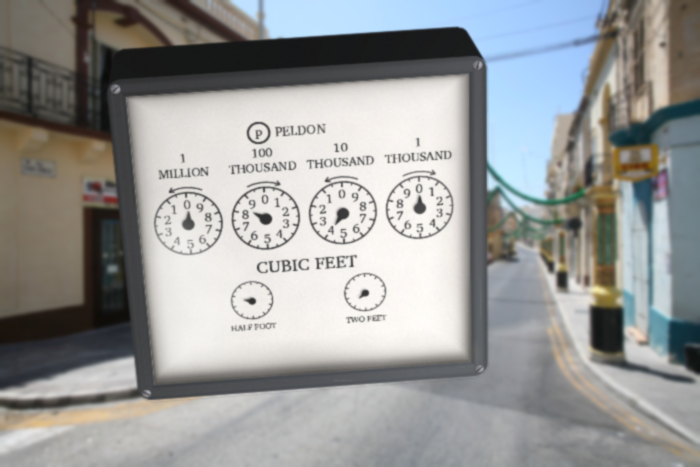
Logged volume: 984000
